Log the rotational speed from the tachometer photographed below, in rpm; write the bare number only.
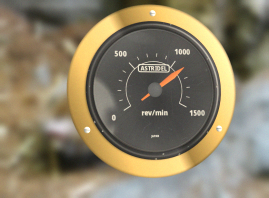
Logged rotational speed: 1100
